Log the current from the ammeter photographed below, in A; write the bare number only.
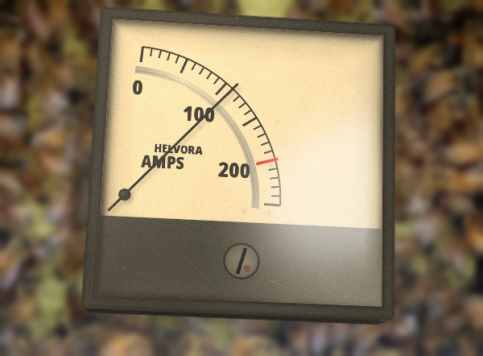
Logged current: 110
